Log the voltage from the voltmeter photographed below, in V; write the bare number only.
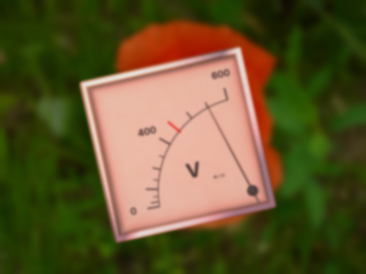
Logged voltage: 550
